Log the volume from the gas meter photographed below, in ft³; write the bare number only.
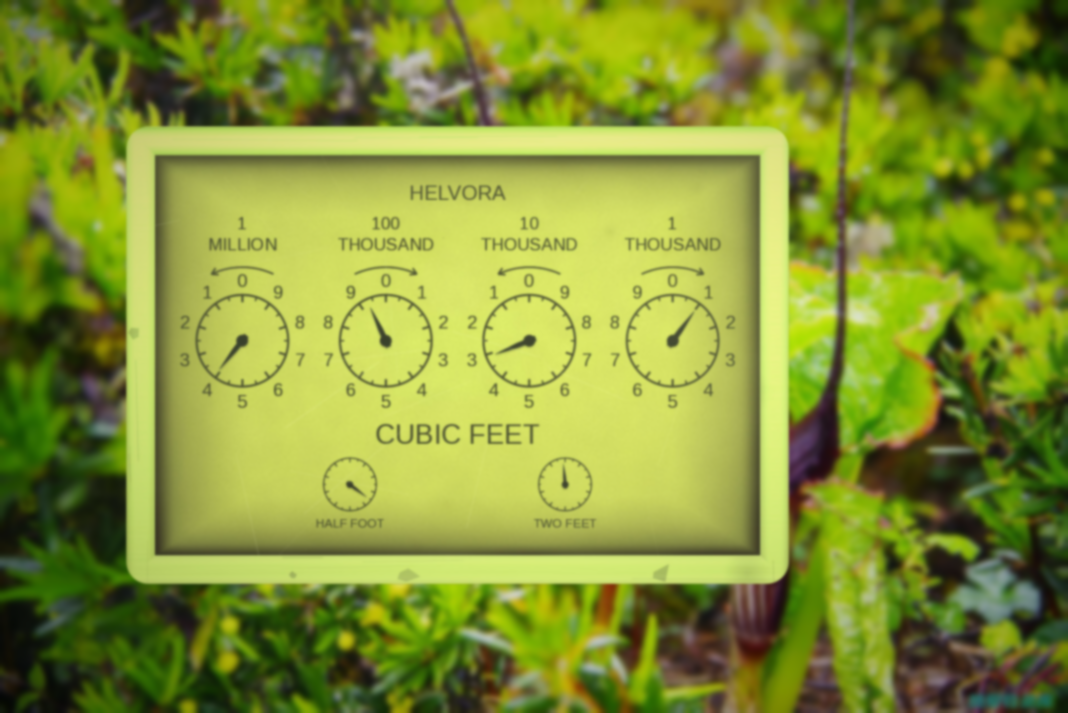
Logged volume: 393100
